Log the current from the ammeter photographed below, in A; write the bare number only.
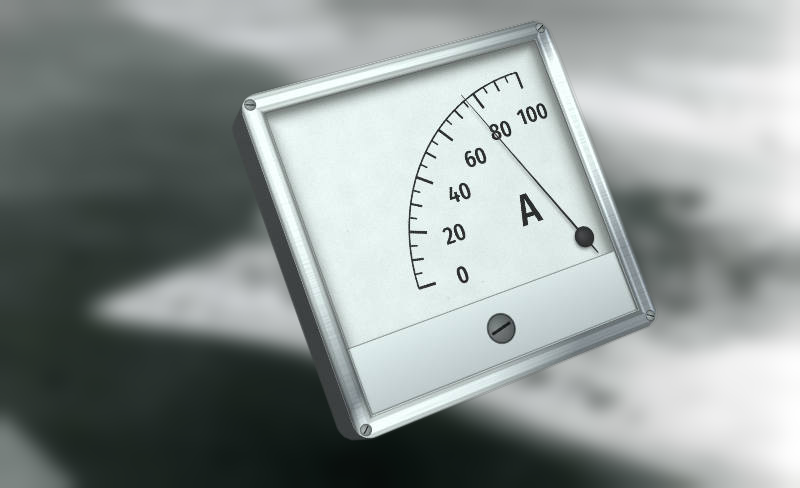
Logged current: 75
